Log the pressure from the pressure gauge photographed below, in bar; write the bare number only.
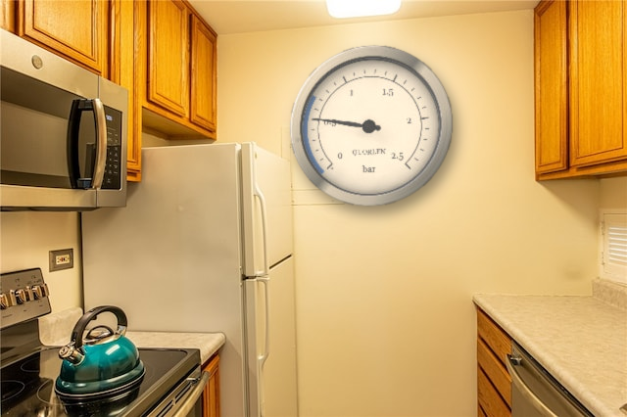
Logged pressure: 0.5
